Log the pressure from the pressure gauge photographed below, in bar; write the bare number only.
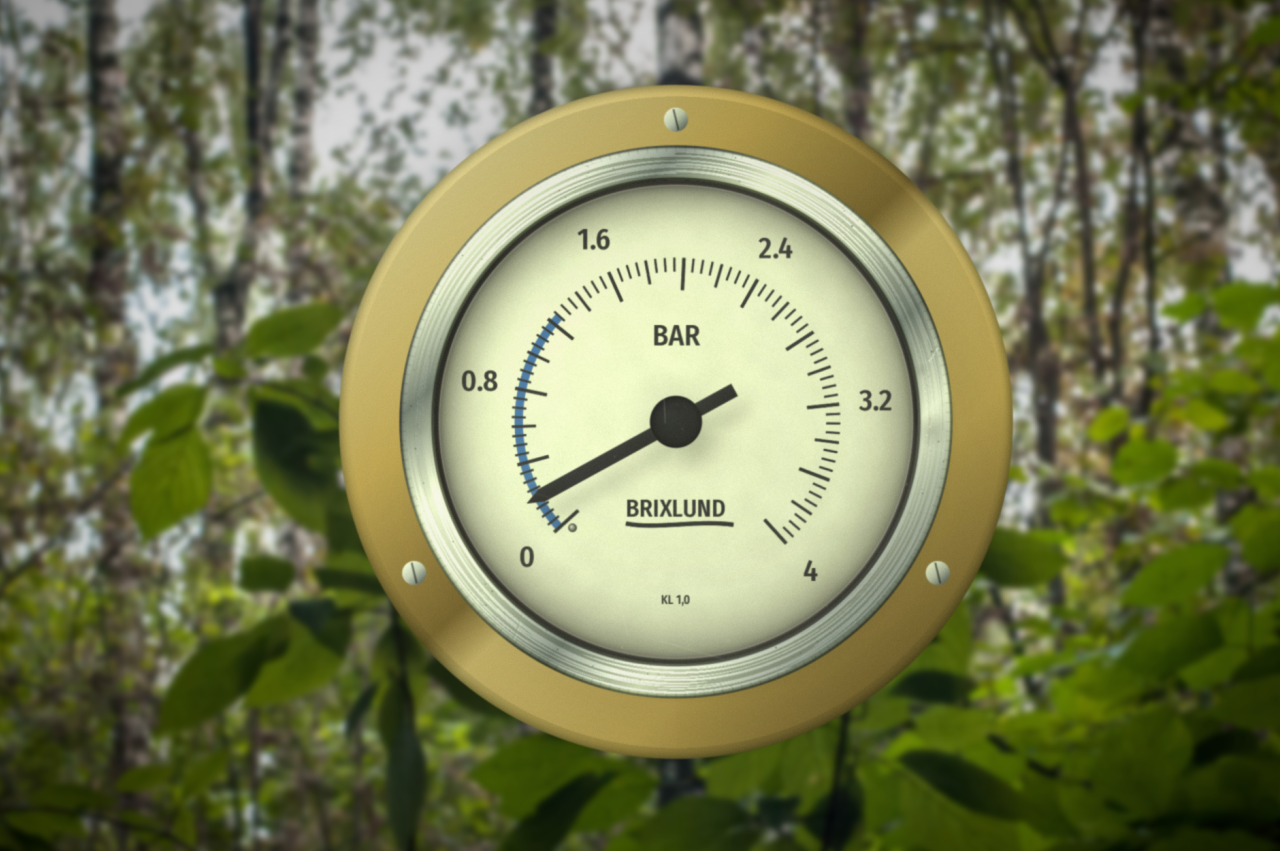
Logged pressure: 0.2
